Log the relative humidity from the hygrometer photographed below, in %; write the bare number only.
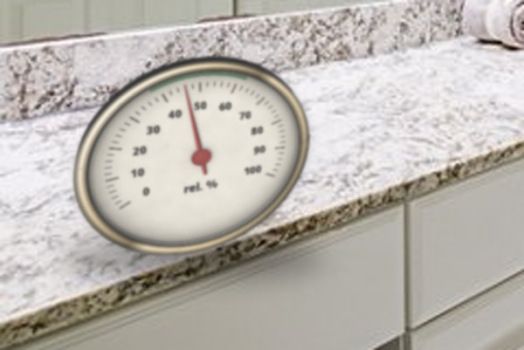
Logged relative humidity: 46
